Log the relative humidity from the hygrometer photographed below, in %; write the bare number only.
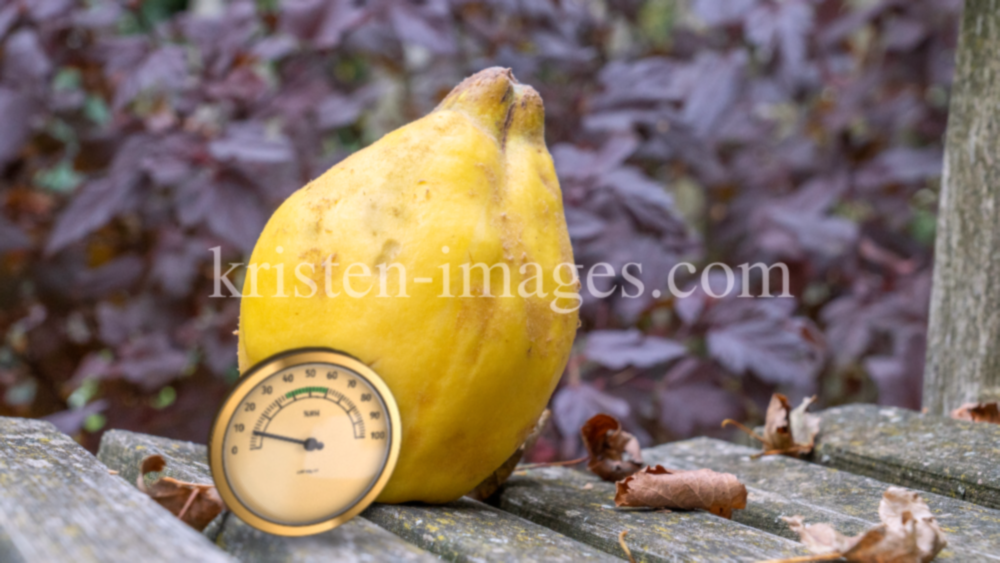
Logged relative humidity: 10
